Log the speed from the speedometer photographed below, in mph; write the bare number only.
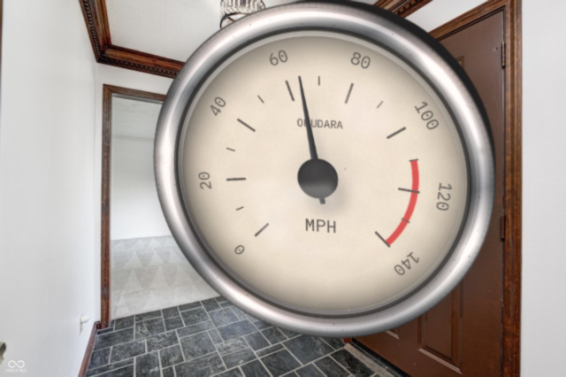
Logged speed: 65
